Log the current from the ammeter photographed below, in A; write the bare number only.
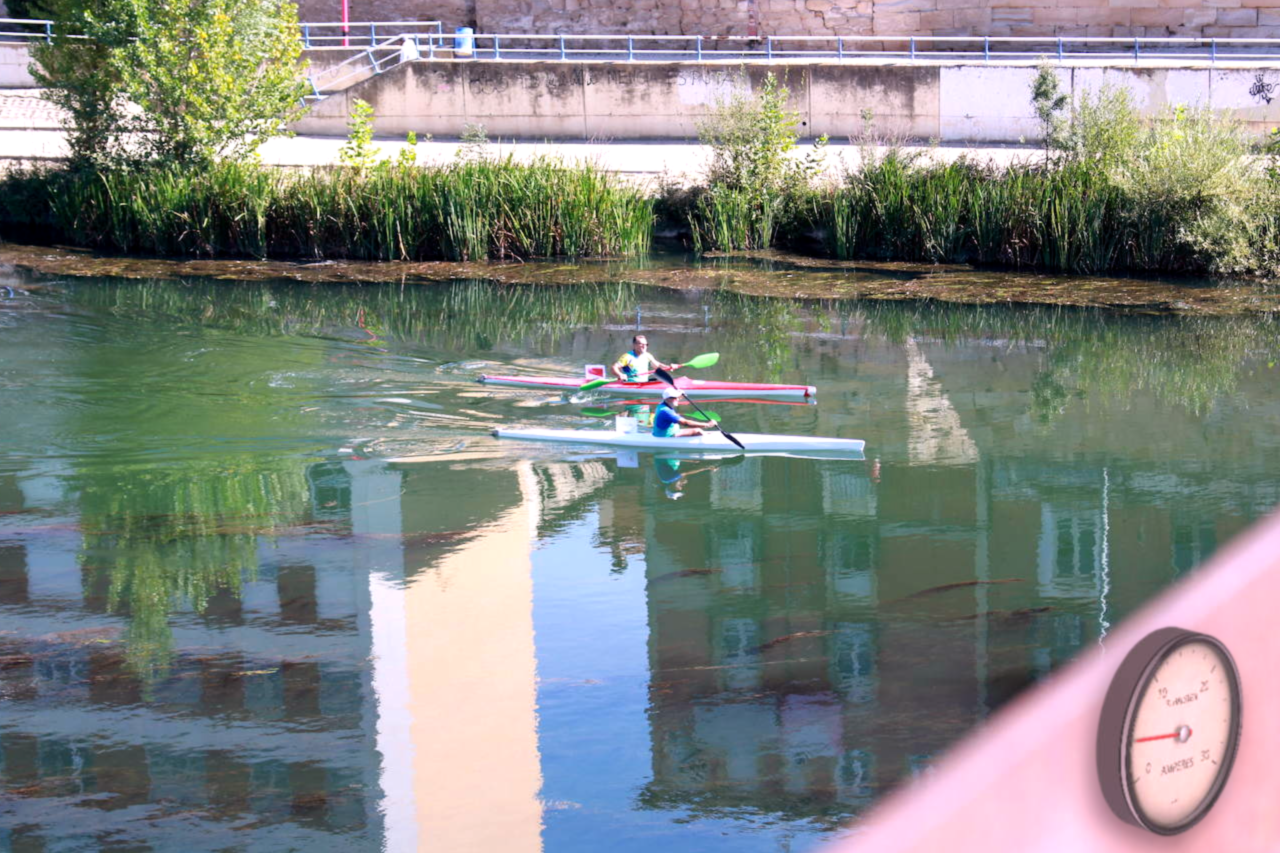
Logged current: 4
